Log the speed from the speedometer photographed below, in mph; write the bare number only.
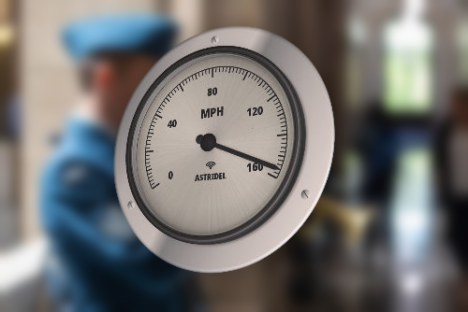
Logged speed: 156
